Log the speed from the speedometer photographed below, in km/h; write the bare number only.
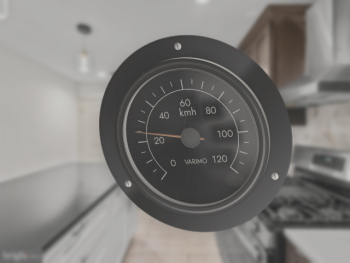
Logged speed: 25
